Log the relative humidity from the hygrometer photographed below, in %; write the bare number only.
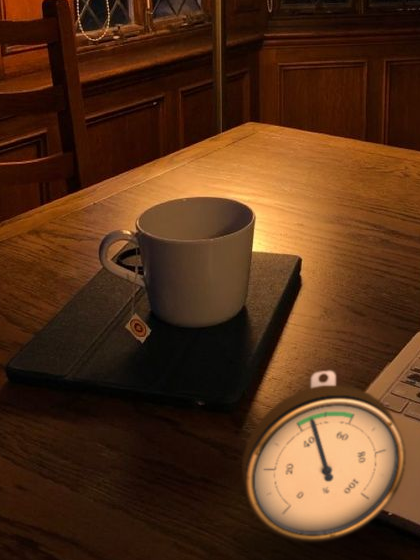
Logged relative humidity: 45
